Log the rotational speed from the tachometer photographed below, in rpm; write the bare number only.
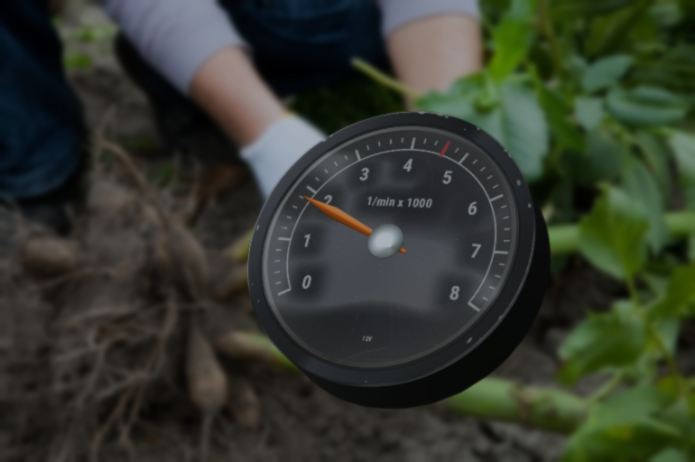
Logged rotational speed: 1800
